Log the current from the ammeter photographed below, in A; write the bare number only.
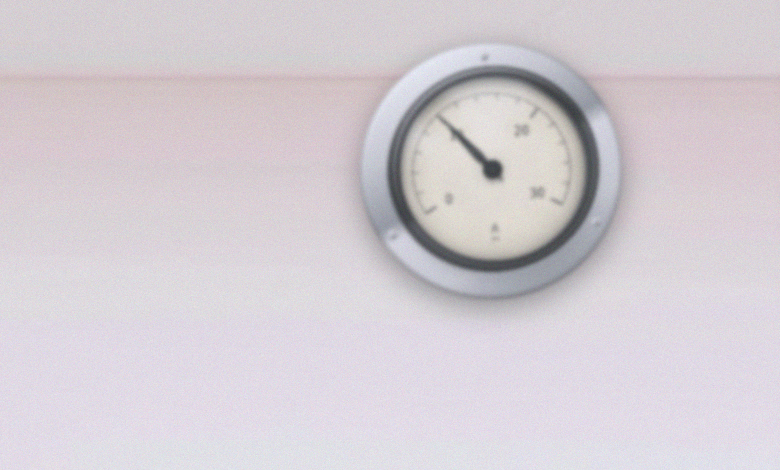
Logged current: 10
